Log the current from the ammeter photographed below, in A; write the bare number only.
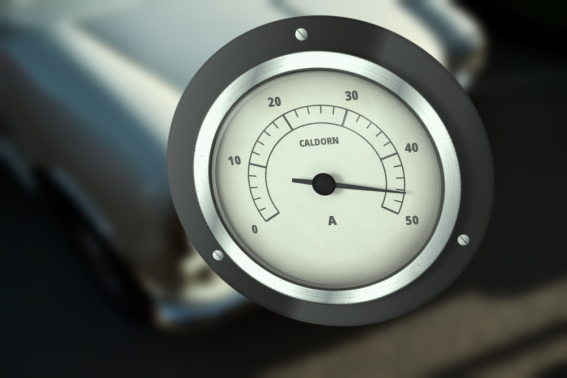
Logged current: 46
